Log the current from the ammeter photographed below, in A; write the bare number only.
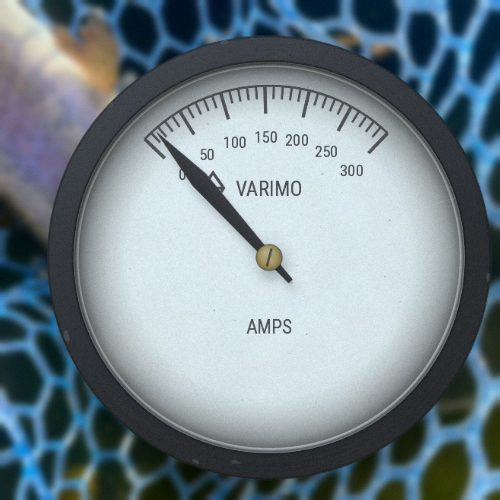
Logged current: 15
